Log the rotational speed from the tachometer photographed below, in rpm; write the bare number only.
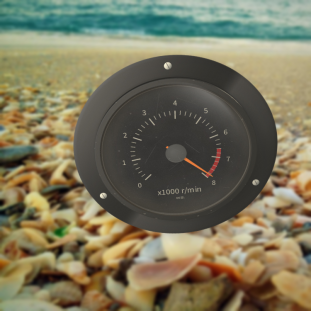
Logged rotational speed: 7800
